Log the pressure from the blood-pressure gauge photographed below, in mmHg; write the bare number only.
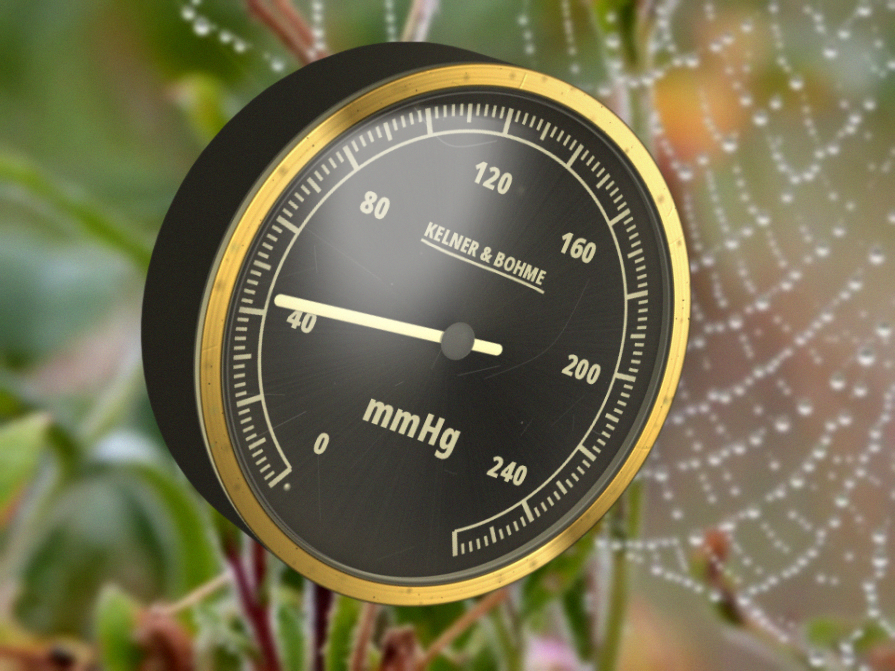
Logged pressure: 44
